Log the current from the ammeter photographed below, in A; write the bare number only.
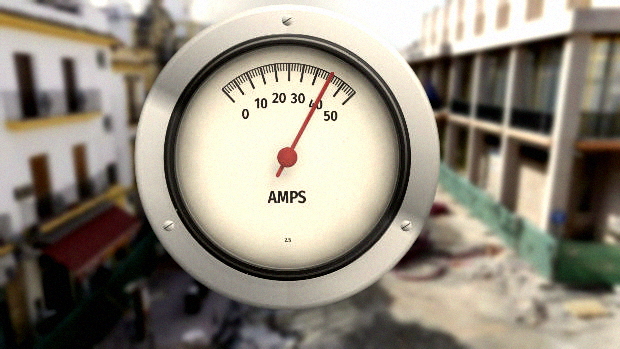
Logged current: 40
